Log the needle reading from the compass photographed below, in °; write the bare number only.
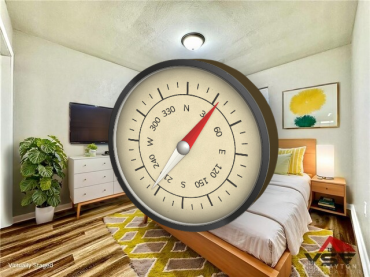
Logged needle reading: 35
